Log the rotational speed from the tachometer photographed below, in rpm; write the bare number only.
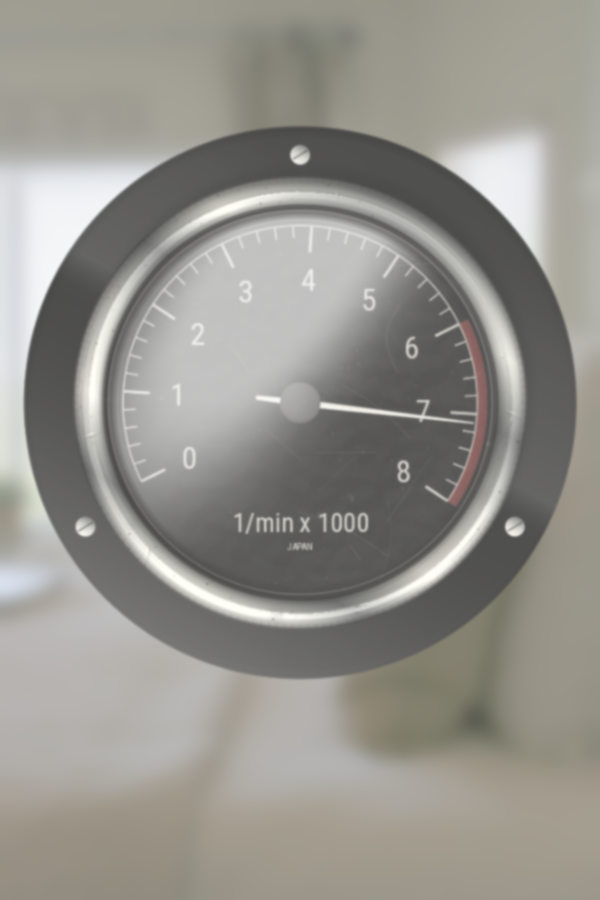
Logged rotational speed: 7100
